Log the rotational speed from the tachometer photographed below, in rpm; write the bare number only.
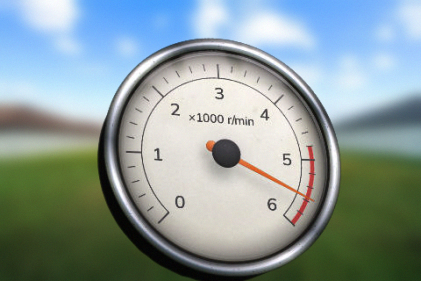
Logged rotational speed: 5600
